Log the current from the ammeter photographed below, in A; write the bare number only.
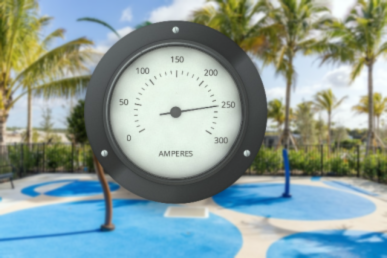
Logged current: 250
